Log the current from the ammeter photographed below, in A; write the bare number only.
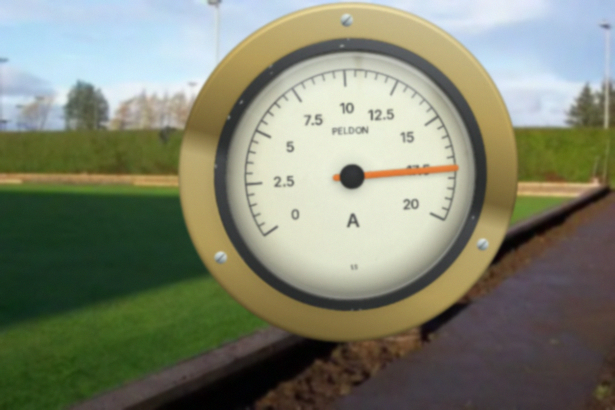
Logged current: 17.5
